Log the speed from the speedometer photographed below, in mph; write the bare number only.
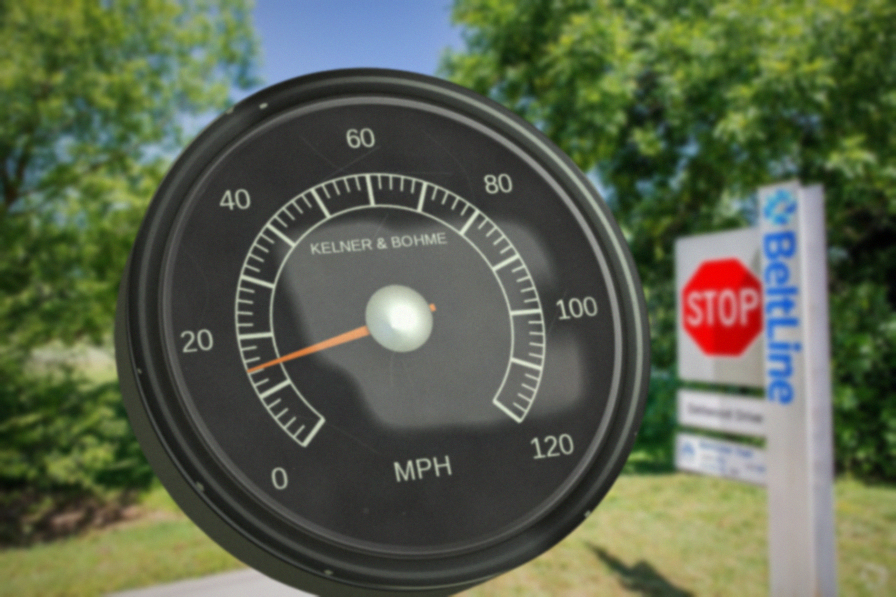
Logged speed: 14
